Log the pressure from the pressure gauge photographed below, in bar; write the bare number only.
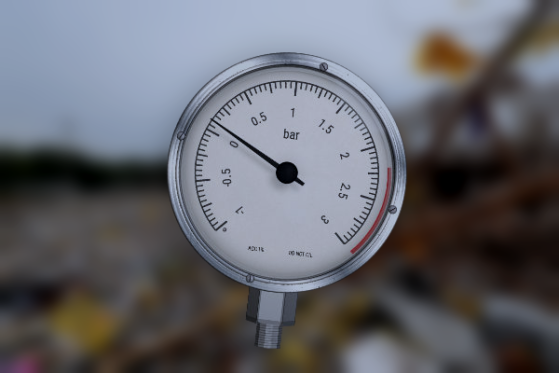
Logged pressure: 0.1
